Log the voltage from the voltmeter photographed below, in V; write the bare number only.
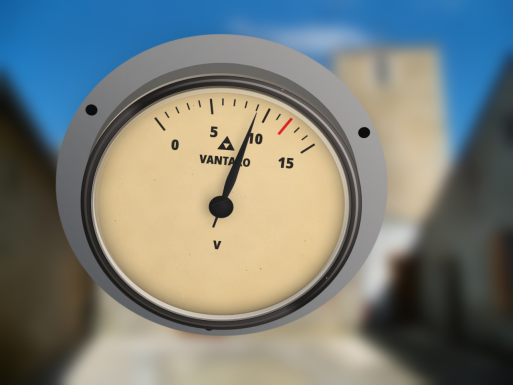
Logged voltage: 9
